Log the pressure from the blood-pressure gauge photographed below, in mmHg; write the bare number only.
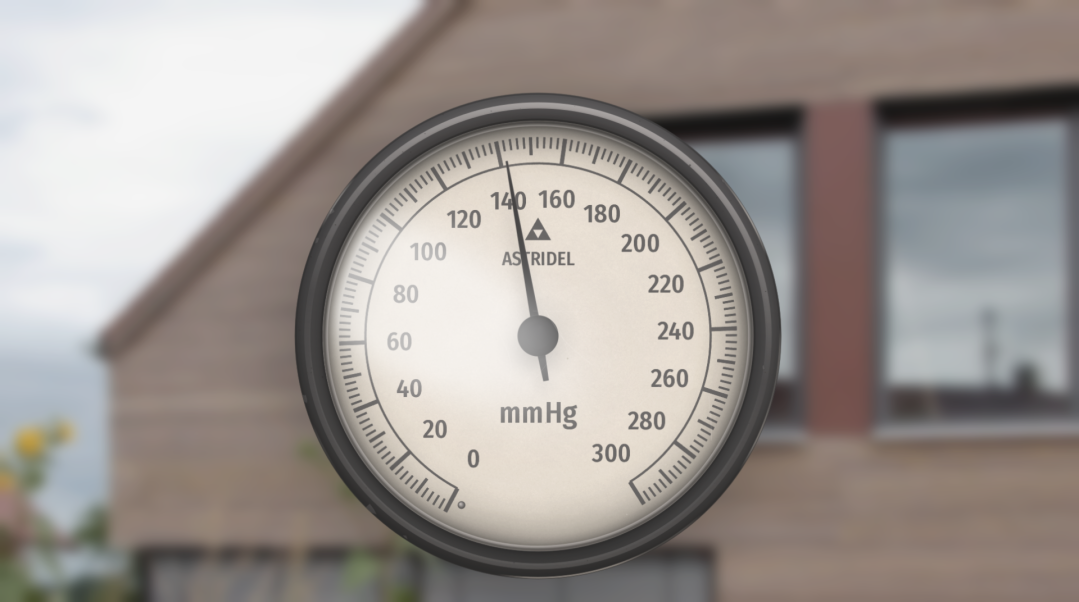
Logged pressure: 142
